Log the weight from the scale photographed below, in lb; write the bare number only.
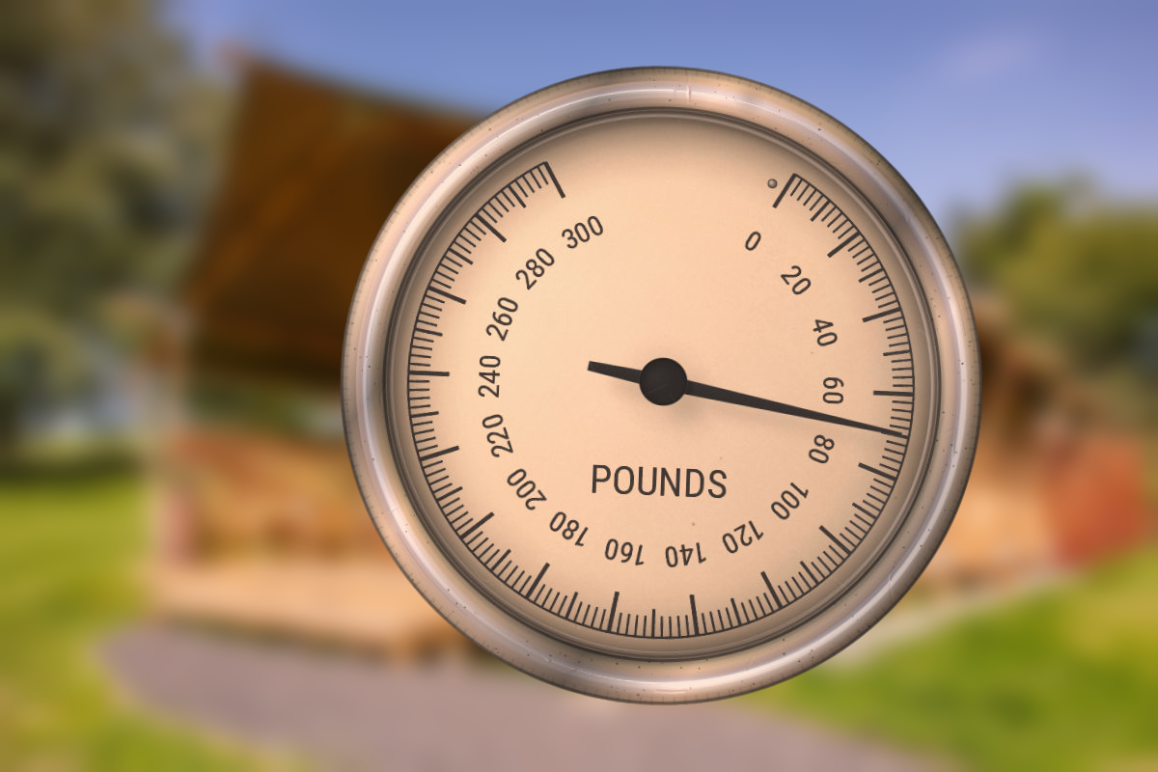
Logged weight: 70
